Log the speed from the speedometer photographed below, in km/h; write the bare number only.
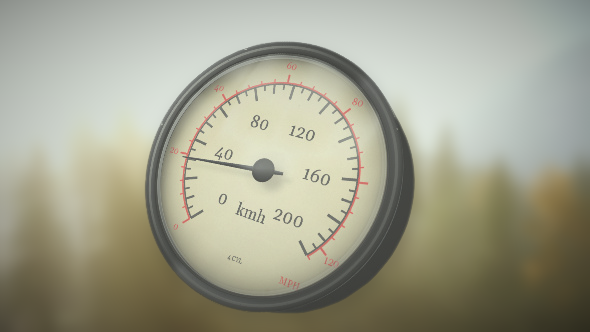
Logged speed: 30
